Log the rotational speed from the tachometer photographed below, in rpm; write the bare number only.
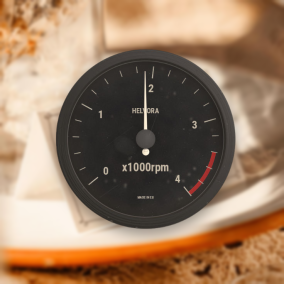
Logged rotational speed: 1900
